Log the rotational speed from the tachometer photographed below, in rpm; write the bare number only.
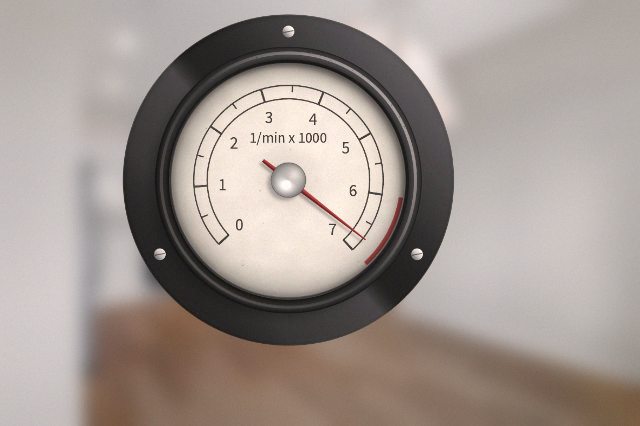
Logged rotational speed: 6750
